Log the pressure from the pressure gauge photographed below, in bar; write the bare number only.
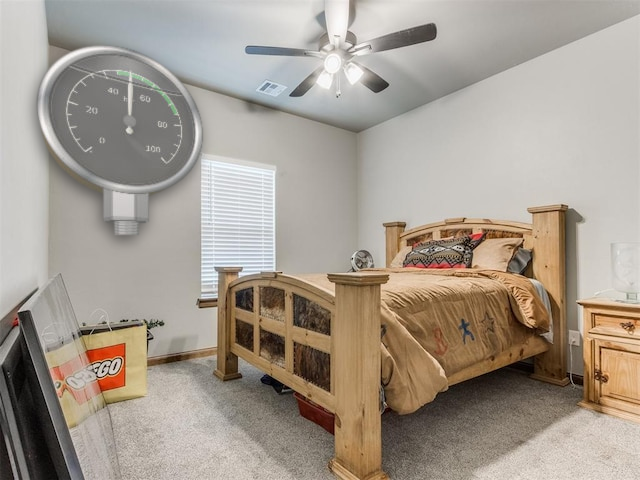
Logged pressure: 50
